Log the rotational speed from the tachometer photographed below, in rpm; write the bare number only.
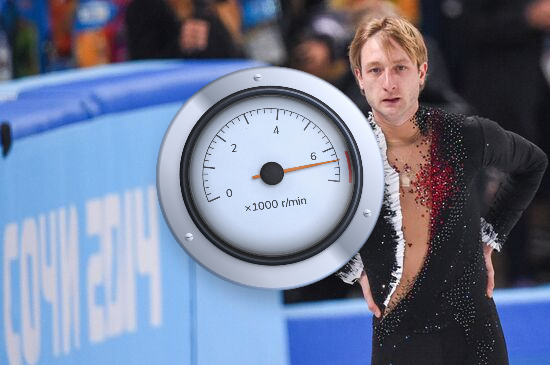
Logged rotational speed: 6400
